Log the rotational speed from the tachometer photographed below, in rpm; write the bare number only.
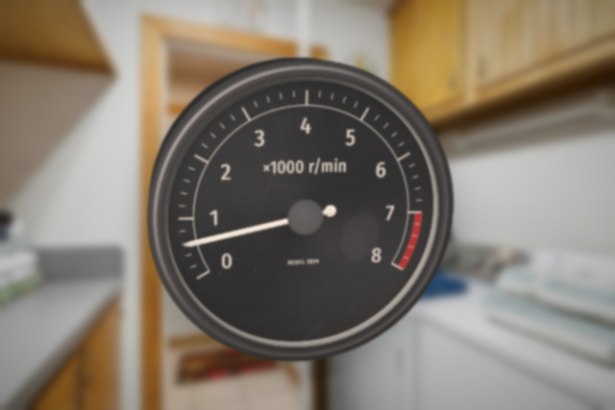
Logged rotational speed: 600
